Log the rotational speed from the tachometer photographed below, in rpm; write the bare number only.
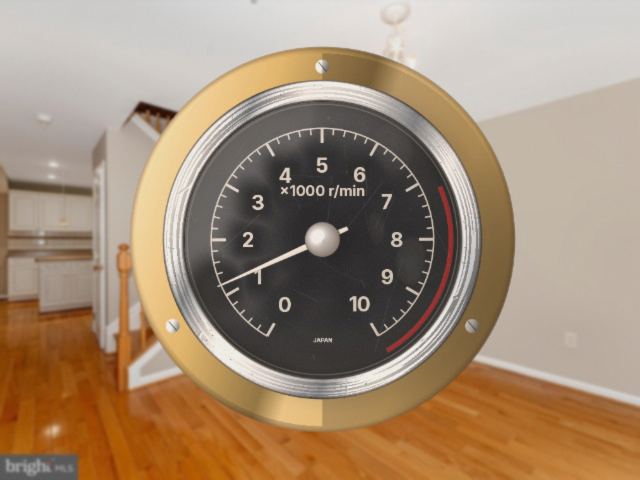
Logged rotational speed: 1200
